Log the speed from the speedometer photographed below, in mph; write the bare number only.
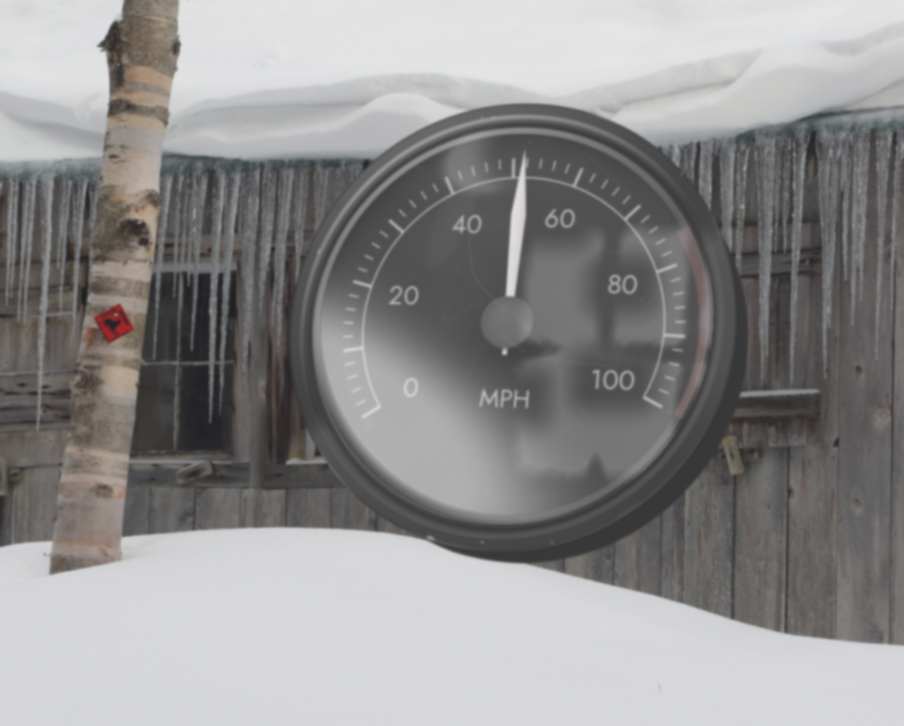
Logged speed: 52
